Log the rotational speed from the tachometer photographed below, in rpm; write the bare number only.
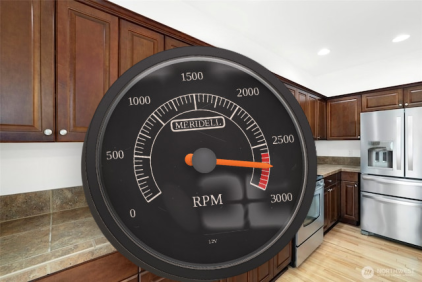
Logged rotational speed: 2750
